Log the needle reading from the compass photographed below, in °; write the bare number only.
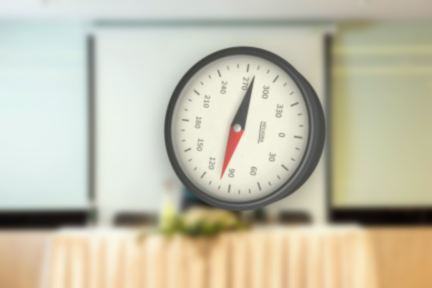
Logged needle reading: 100
